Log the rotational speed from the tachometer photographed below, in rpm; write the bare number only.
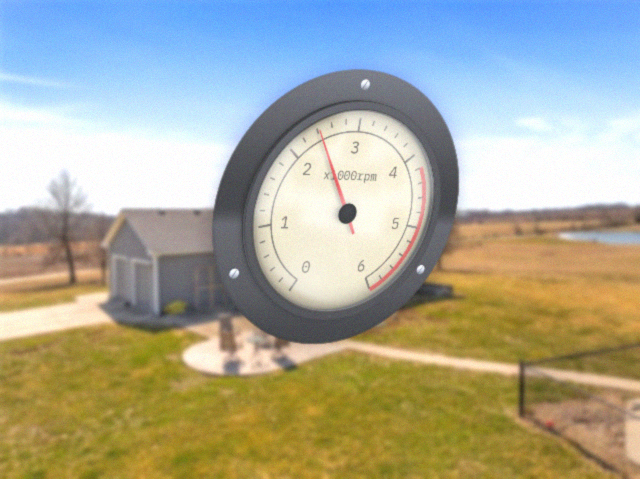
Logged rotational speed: 2400
